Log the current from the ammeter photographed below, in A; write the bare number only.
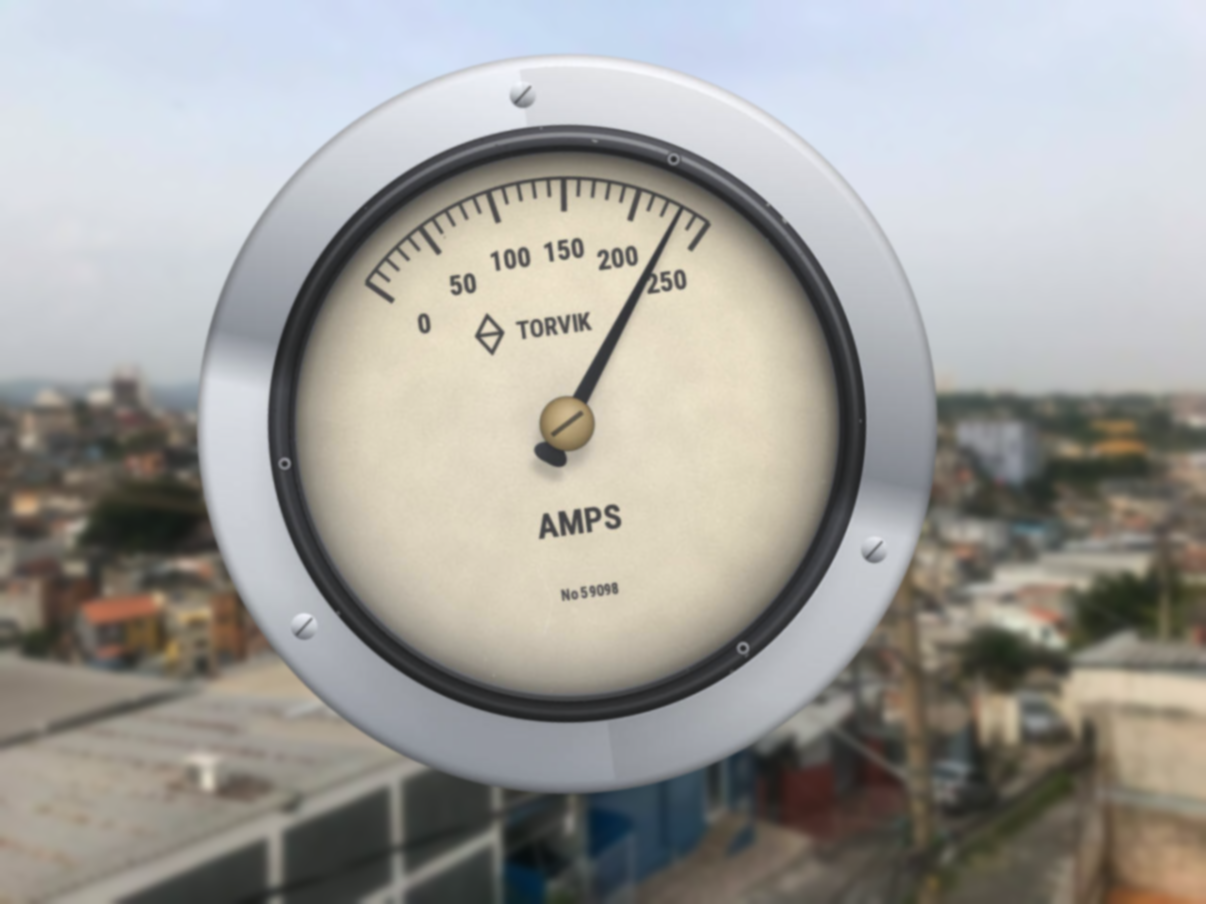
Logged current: 230
